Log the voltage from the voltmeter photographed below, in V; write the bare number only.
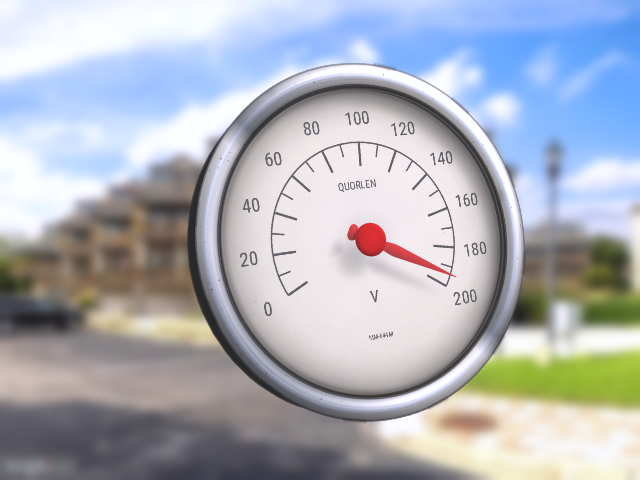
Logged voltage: 195
